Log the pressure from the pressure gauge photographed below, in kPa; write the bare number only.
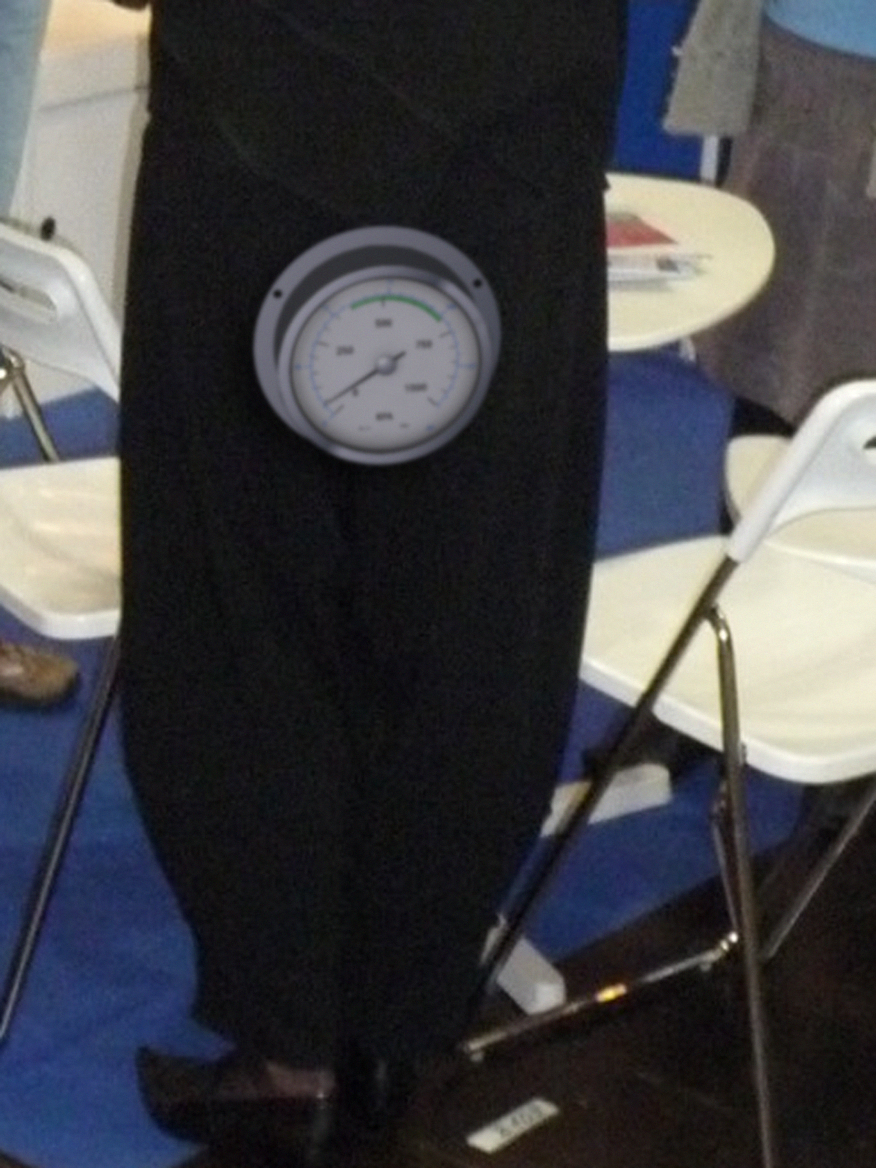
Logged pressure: 50
